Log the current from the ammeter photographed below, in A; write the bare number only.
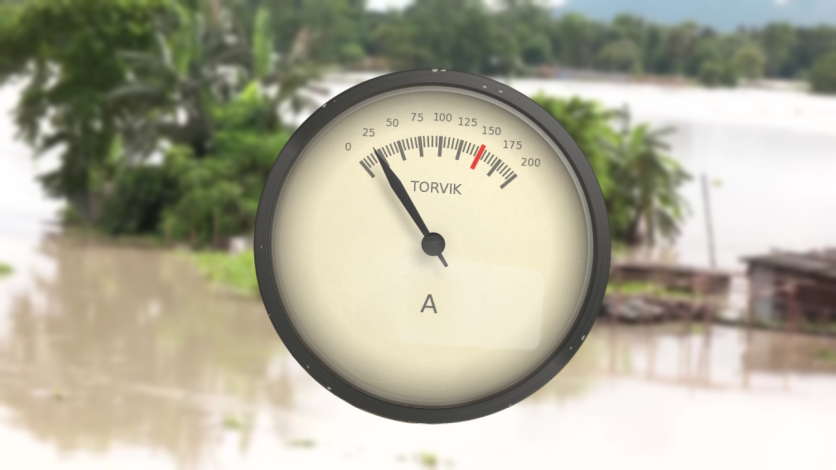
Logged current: 20
